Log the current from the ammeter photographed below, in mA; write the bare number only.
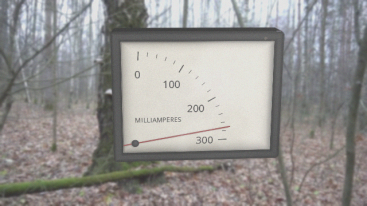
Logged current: 270
